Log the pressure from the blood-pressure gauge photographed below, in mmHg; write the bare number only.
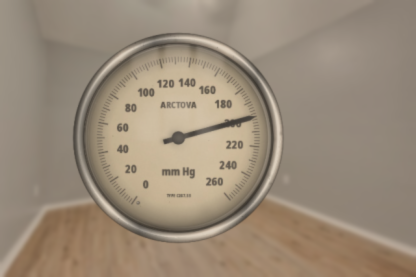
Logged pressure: 200
